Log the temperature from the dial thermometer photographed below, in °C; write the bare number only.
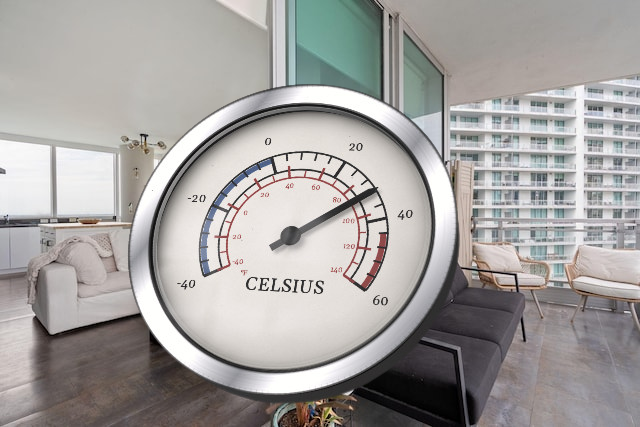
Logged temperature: 32
